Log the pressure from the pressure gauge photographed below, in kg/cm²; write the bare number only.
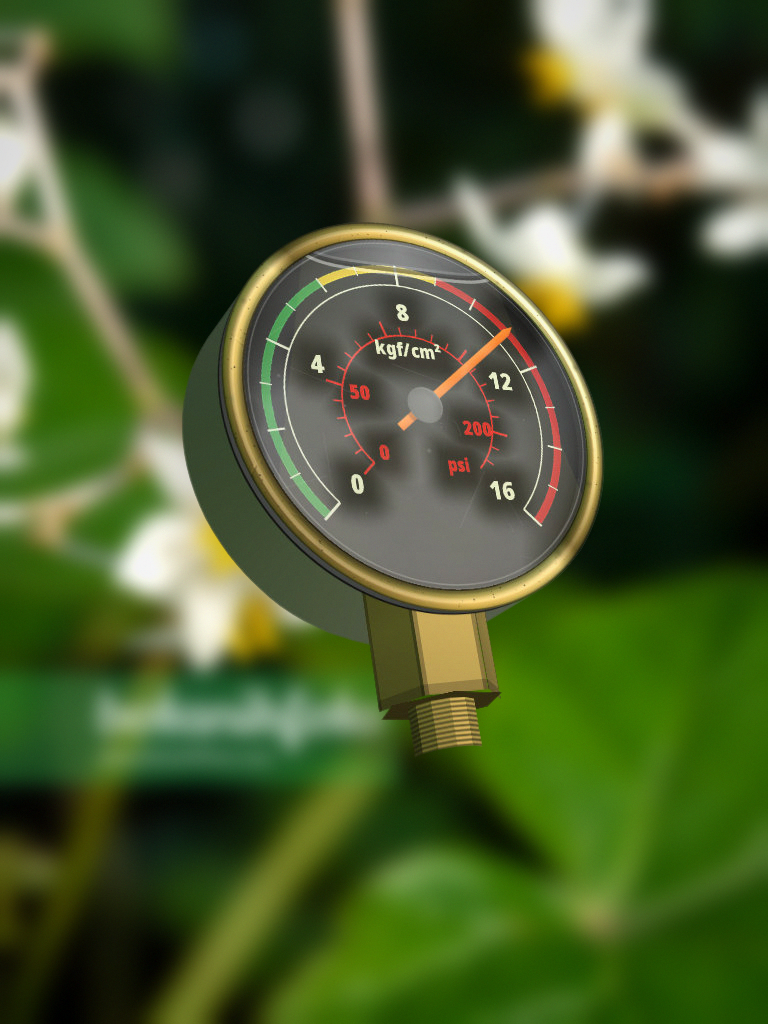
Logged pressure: 11
